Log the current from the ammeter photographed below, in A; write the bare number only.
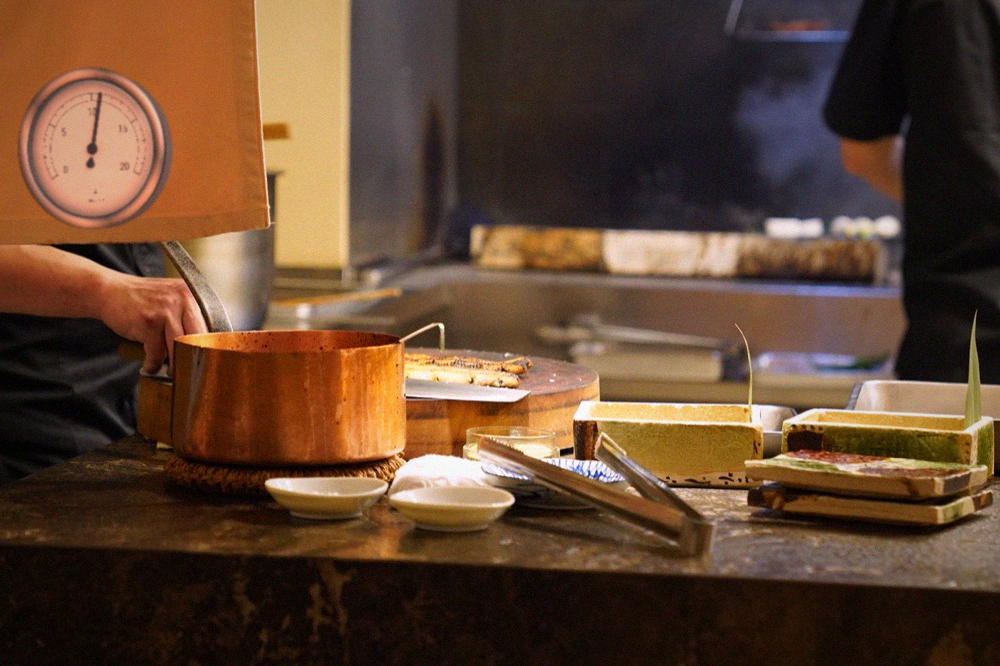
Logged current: 11
